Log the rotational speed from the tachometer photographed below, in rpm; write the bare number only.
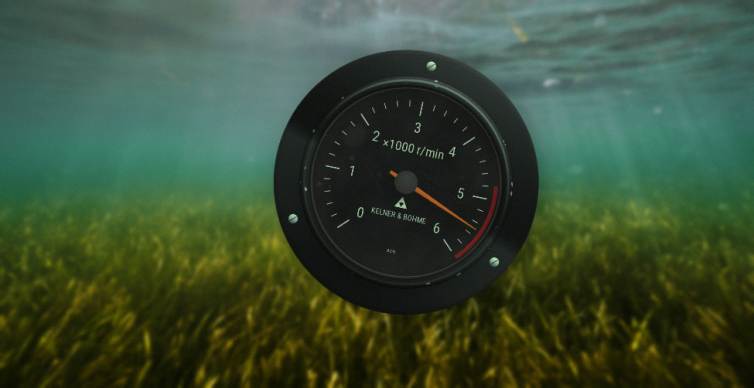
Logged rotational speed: 5500
